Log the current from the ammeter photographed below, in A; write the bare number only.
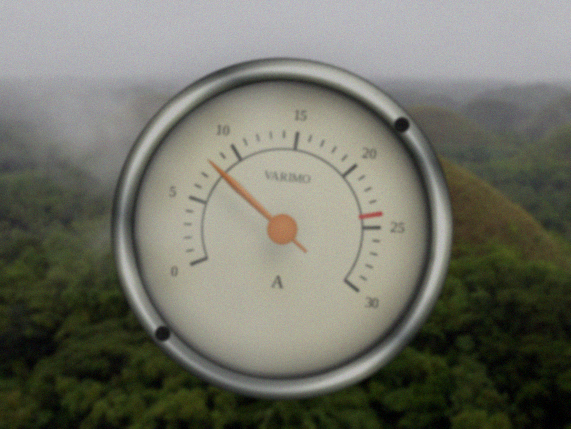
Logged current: 8
